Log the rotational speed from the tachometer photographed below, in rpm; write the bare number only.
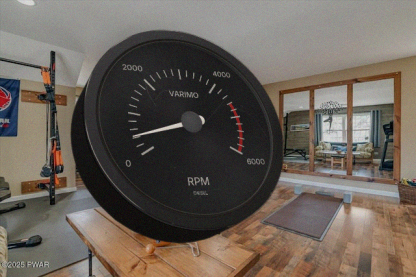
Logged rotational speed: 400
